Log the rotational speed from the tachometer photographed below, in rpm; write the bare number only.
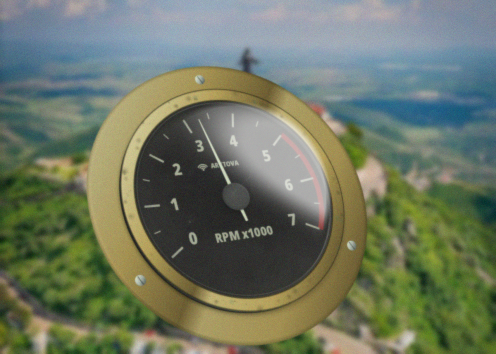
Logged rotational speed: 3250
